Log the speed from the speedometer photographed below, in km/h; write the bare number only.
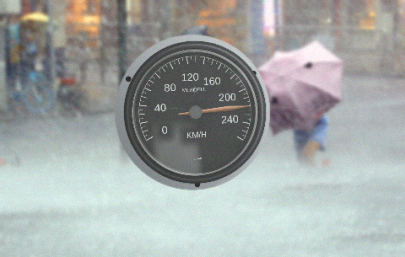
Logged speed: 220
